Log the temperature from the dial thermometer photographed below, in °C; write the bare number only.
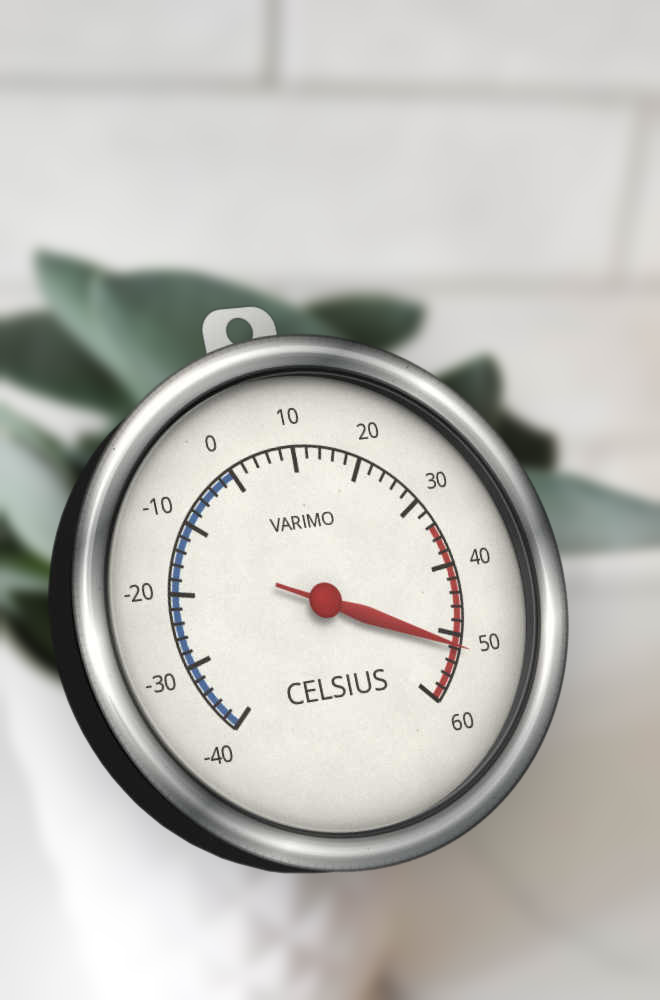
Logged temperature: 52
